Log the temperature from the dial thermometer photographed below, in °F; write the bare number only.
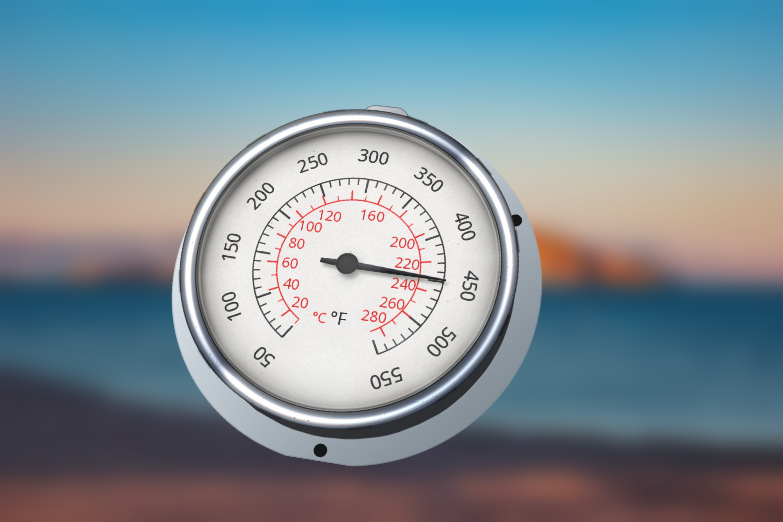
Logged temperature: 450
